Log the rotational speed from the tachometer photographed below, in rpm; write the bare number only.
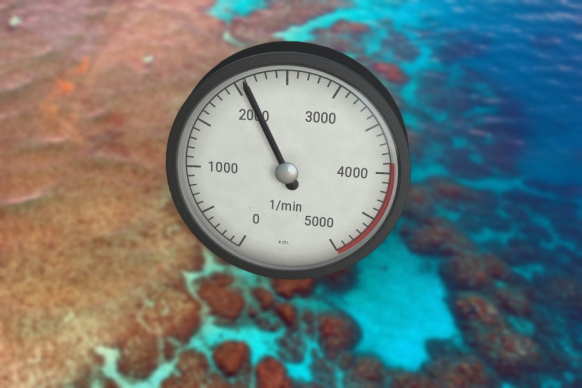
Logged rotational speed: 2100
